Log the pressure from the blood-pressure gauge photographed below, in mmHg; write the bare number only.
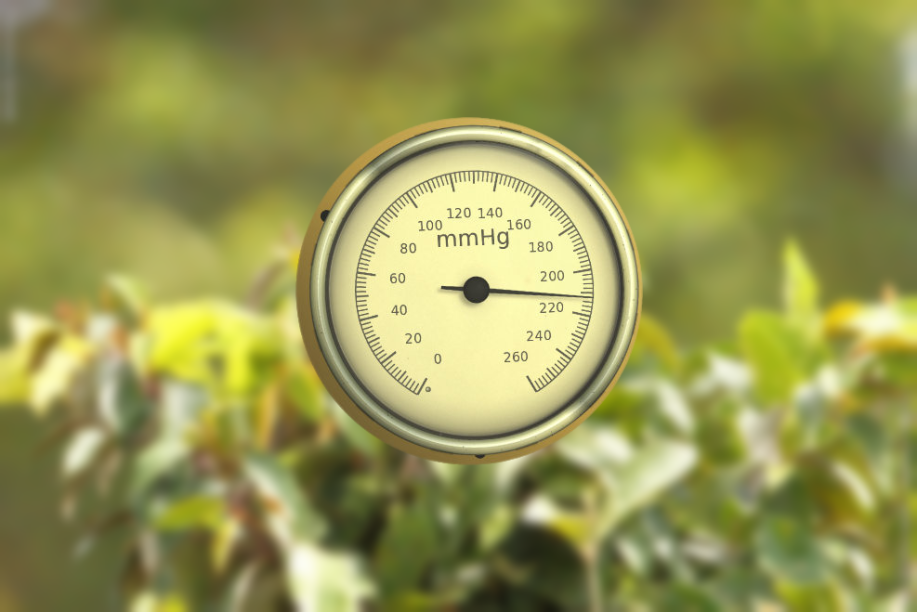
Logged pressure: 212
